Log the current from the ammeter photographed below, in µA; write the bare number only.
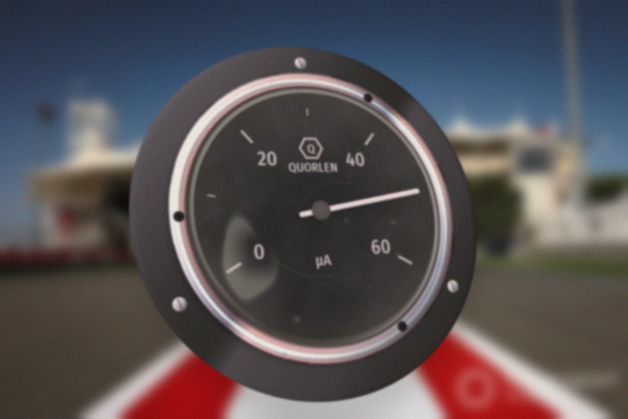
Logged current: 50
